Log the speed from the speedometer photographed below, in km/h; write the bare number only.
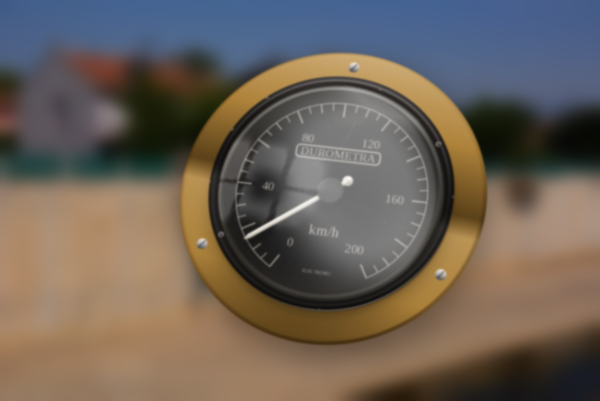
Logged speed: 15
